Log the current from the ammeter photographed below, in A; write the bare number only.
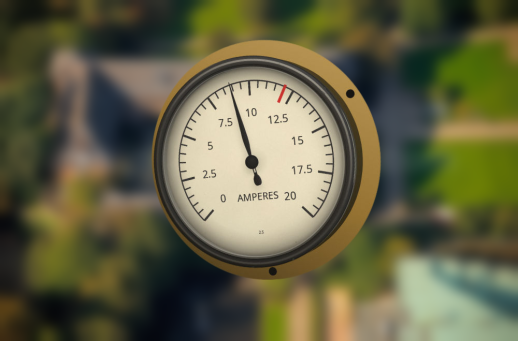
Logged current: 9
